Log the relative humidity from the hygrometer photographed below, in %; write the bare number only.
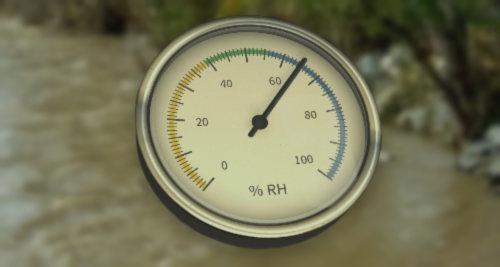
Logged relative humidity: 65
